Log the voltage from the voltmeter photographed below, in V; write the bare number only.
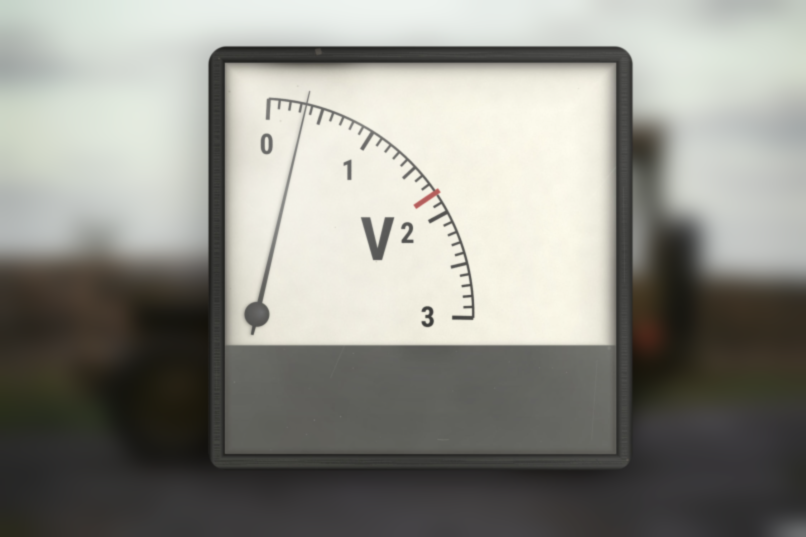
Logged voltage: 0.35
